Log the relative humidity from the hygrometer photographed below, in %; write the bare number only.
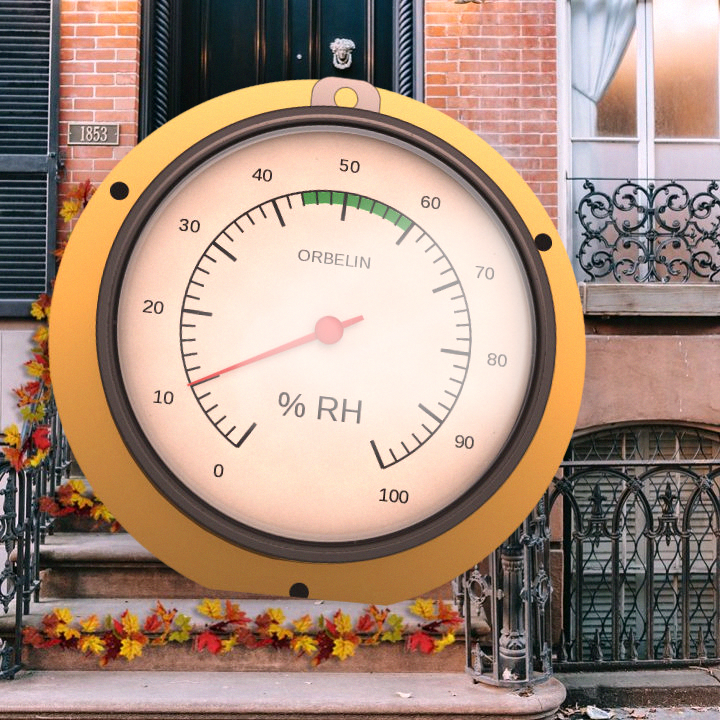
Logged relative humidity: 10
